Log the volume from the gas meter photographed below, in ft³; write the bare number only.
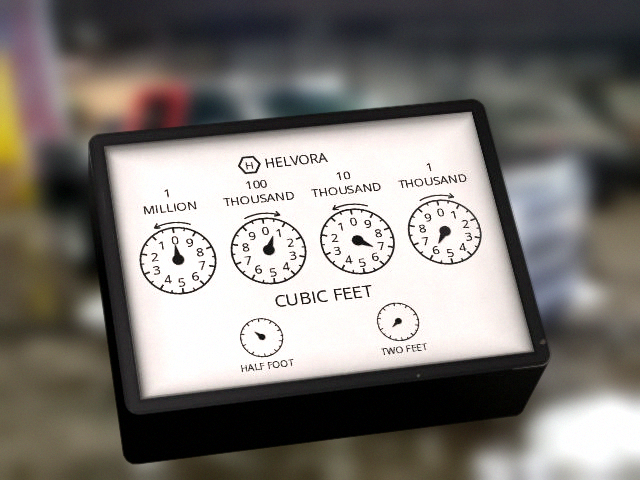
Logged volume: 6600
